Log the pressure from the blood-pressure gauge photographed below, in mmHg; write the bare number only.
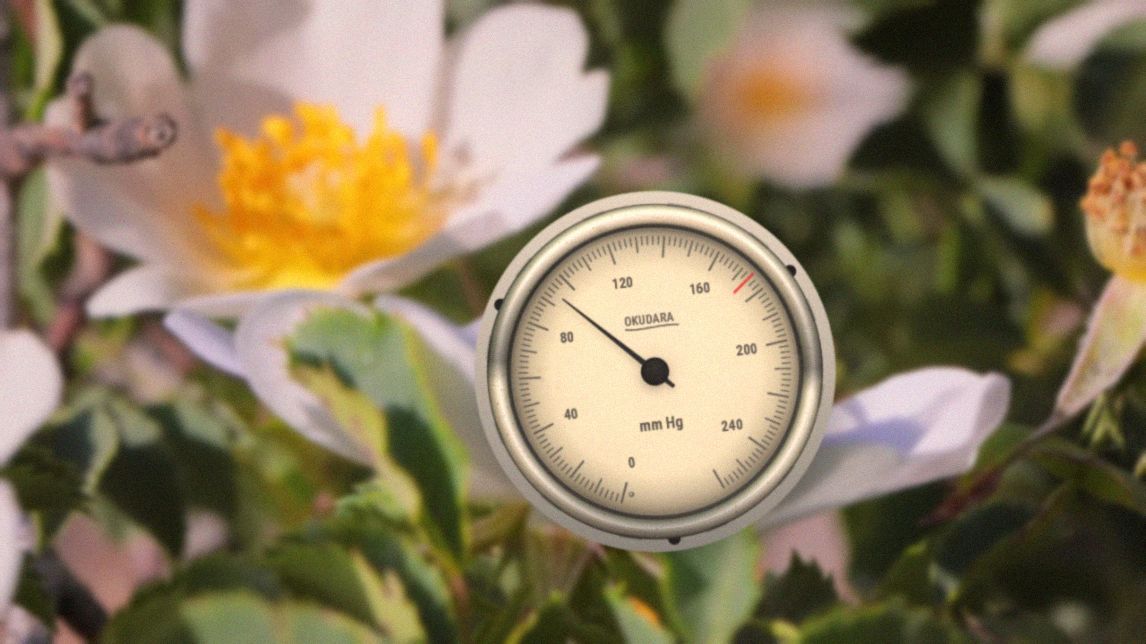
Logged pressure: 94
